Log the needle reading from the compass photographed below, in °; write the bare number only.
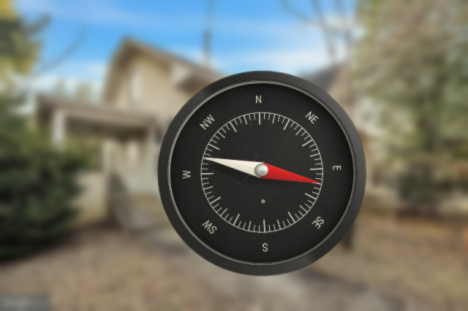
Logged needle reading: 105
